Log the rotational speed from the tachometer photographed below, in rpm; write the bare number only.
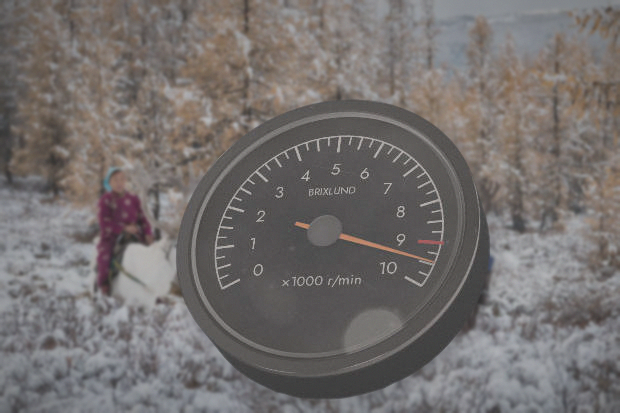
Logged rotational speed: 9500
